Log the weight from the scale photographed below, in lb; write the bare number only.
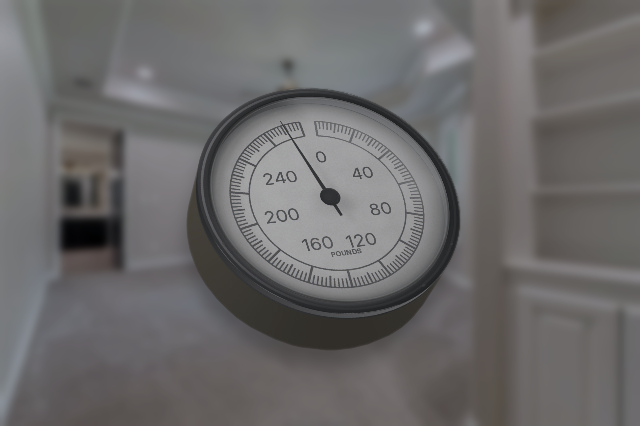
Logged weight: 270
